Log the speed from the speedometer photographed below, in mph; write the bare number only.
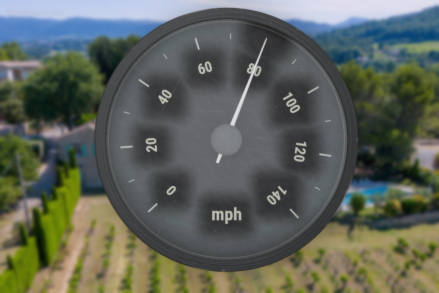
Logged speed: 80
